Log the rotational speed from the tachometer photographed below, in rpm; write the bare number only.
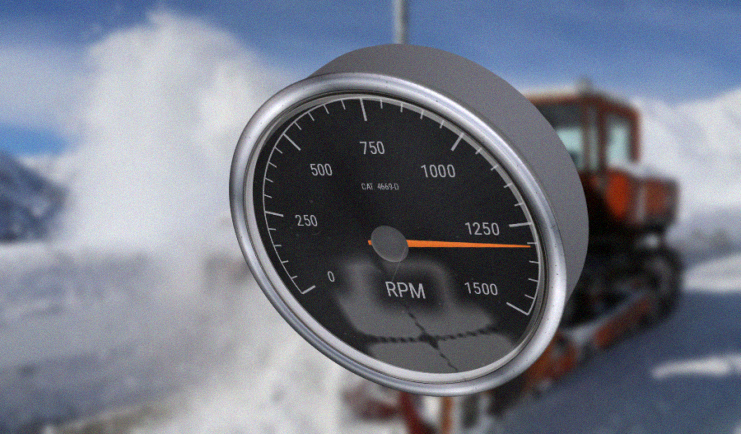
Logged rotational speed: 1300
